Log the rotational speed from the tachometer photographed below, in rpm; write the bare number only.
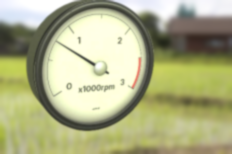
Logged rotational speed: 750
